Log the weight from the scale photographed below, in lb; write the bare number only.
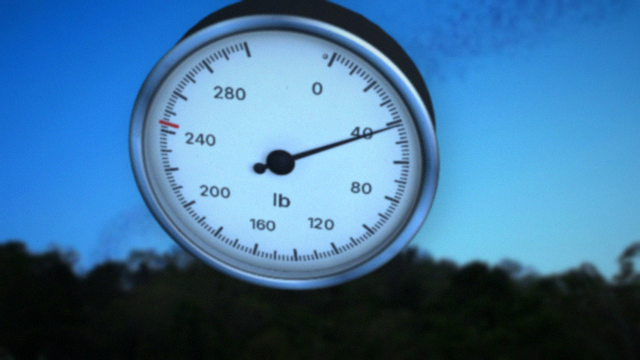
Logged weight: 40
